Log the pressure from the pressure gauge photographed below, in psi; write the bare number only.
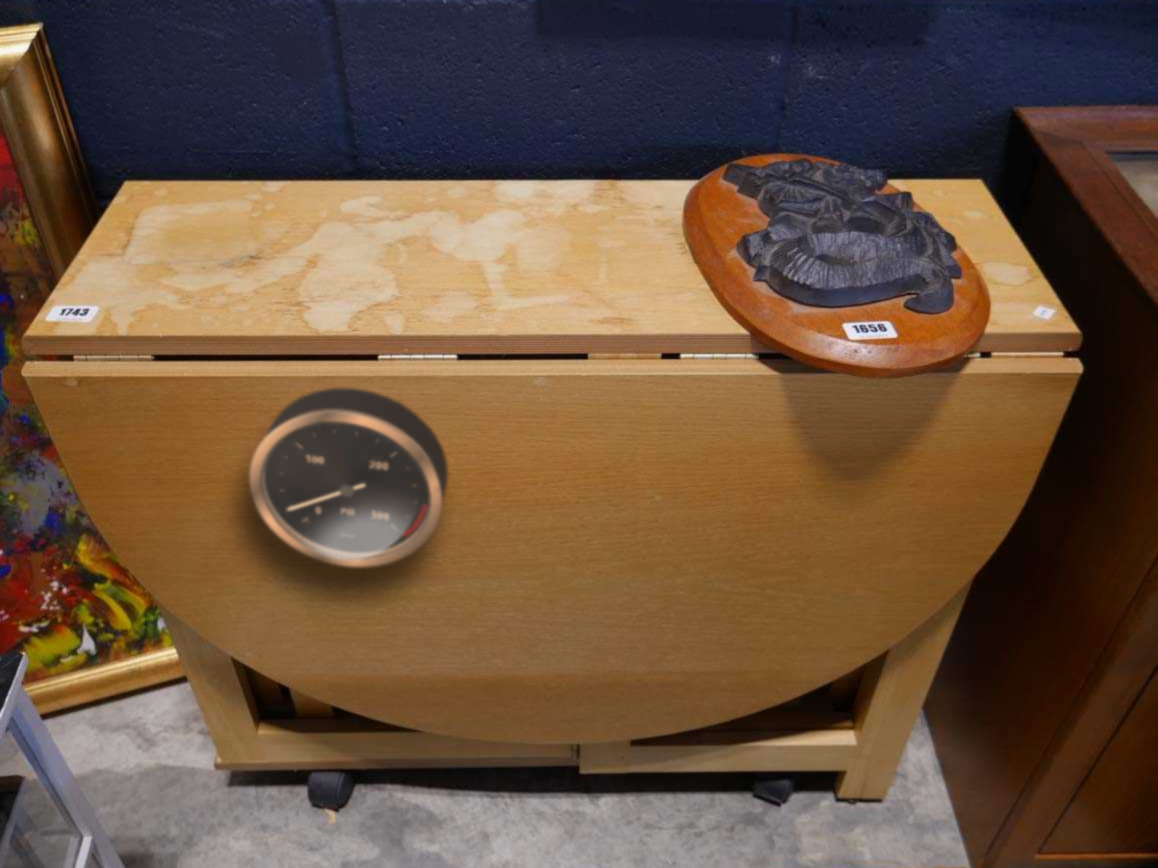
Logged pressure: 20
